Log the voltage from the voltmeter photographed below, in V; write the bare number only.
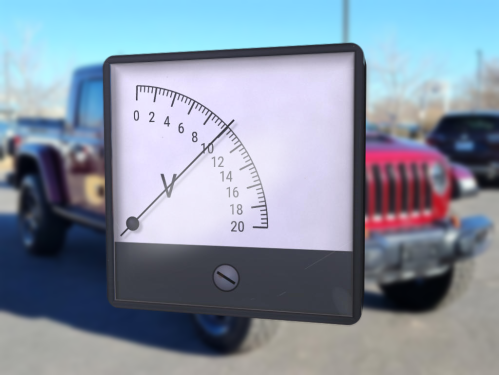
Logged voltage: 10
